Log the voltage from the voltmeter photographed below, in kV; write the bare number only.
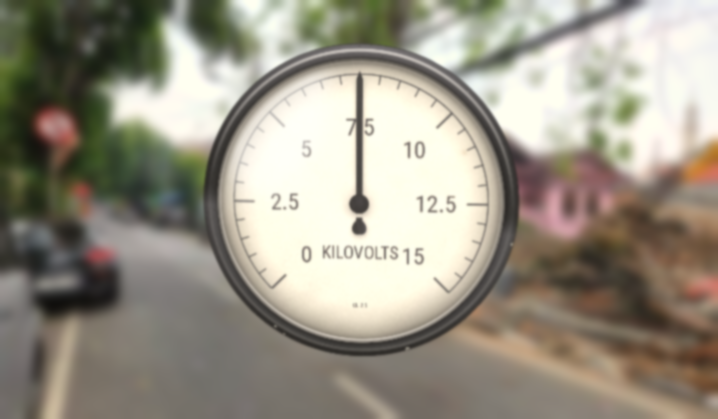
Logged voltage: 7.5
